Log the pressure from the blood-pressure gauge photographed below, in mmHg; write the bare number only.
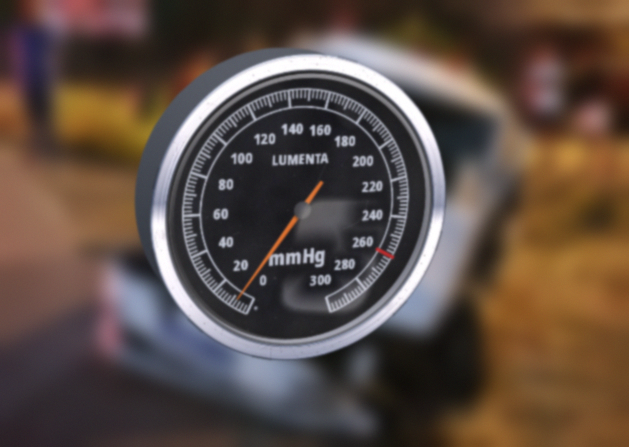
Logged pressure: 10
